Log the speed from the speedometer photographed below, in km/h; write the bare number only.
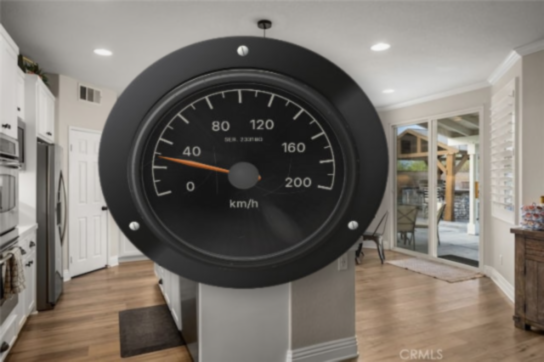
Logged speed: 30
